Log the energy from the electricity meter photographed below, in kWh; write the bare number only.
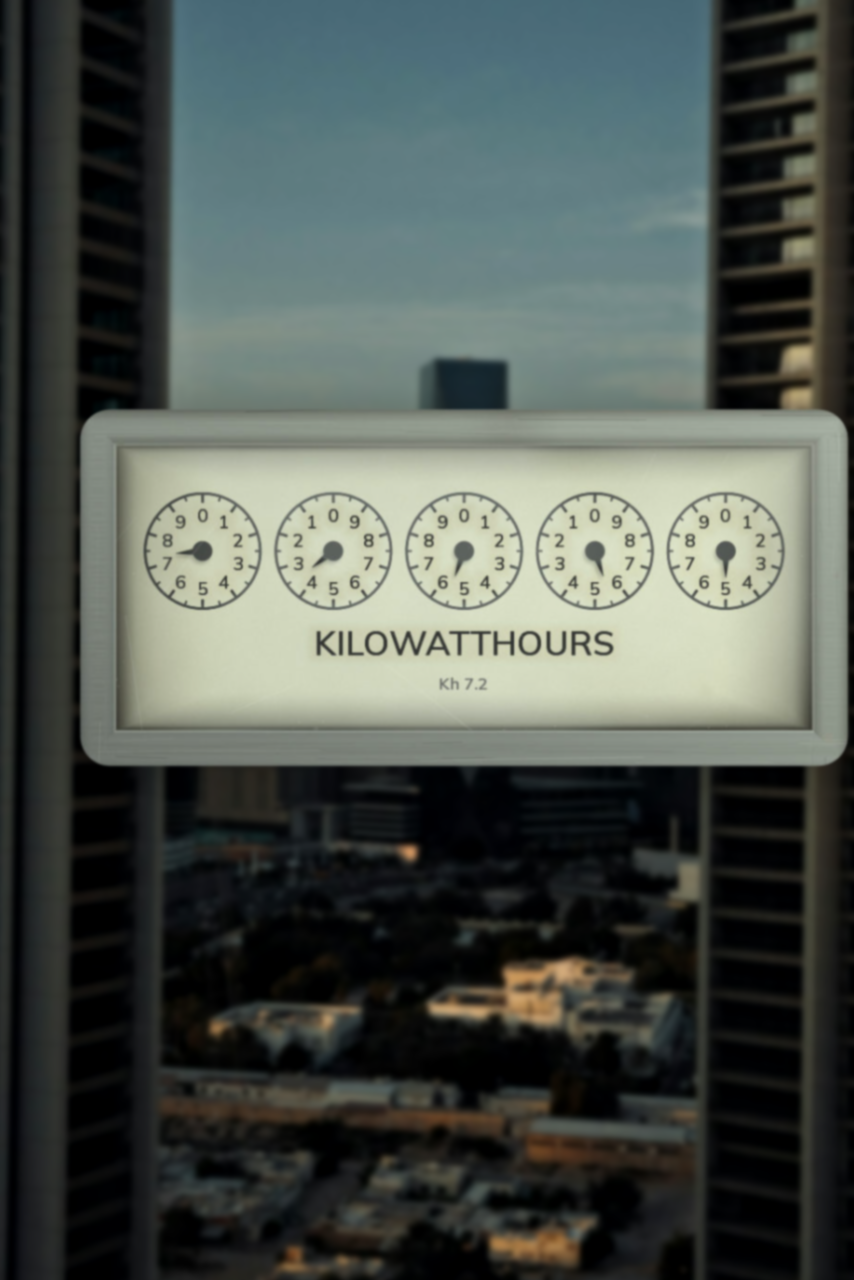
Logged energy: 73555
